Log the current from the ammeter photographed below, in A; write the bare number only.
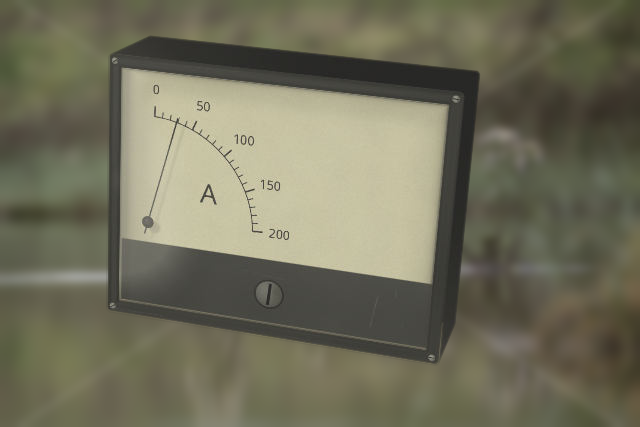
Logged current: 30
